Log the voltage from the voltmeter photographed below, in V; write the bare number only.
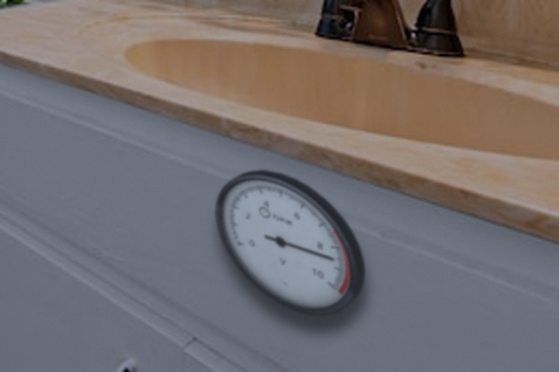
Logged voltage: 8.5
